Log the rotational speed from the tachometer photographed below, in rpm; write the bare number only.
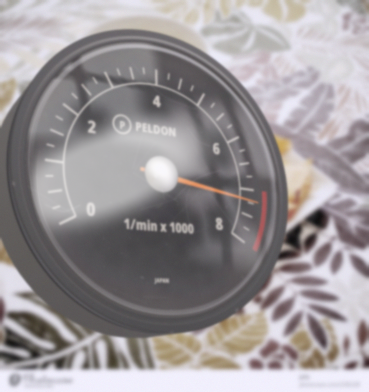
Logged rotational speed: 7250
